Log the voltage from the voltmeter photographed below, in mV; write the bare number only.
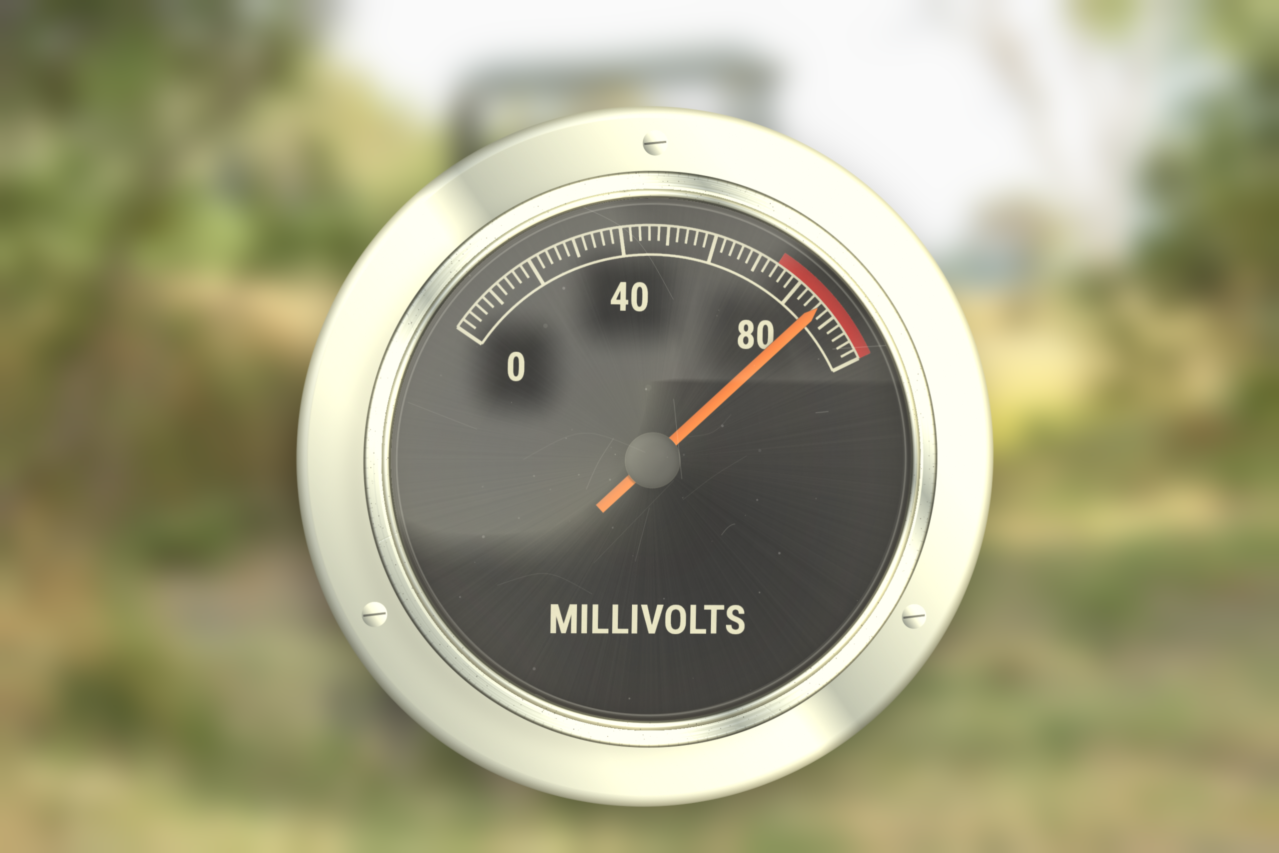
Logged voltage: 86
